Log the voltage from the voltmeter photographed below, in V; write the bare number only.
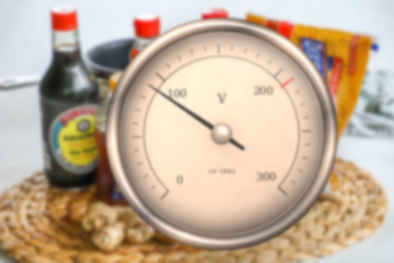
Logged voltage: 90
